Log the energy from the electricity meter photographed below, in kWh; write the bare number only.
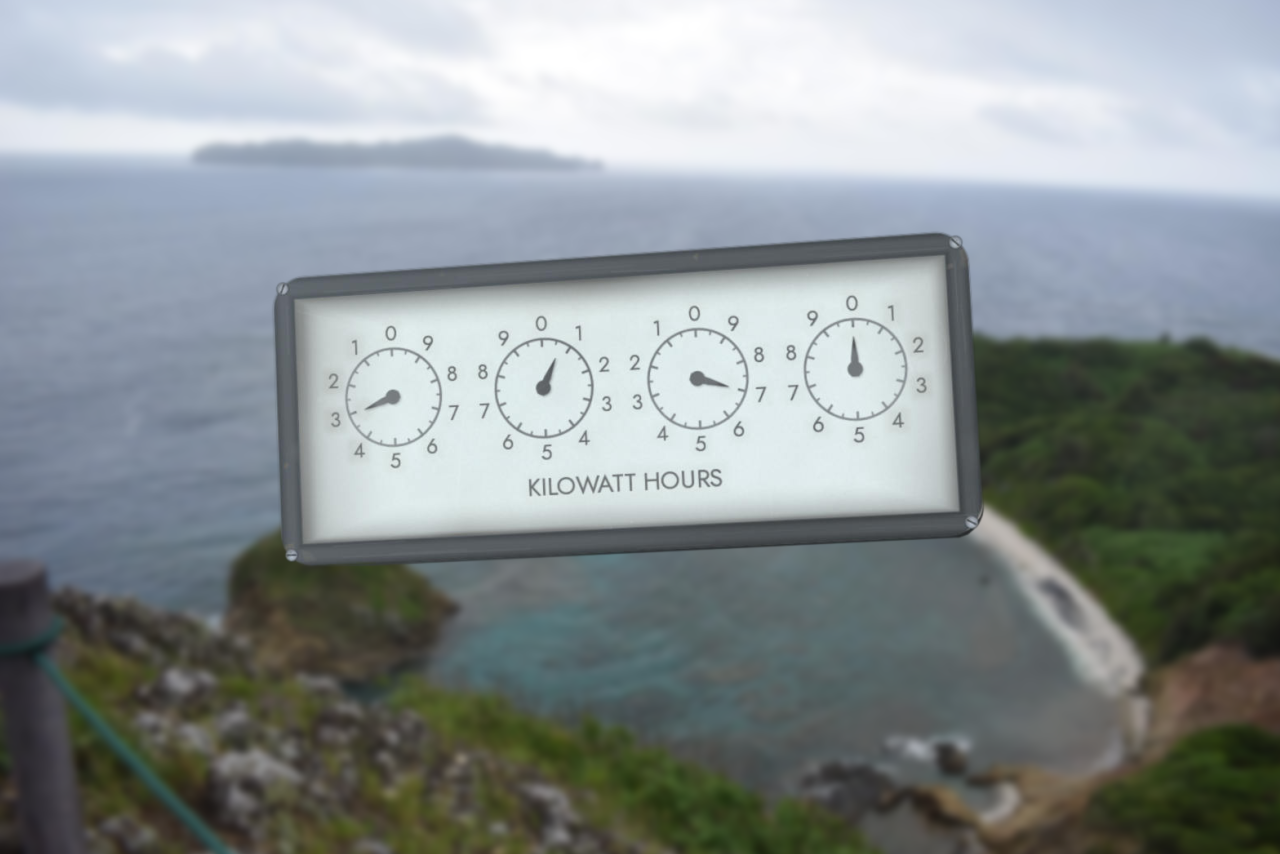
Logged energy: 3070
